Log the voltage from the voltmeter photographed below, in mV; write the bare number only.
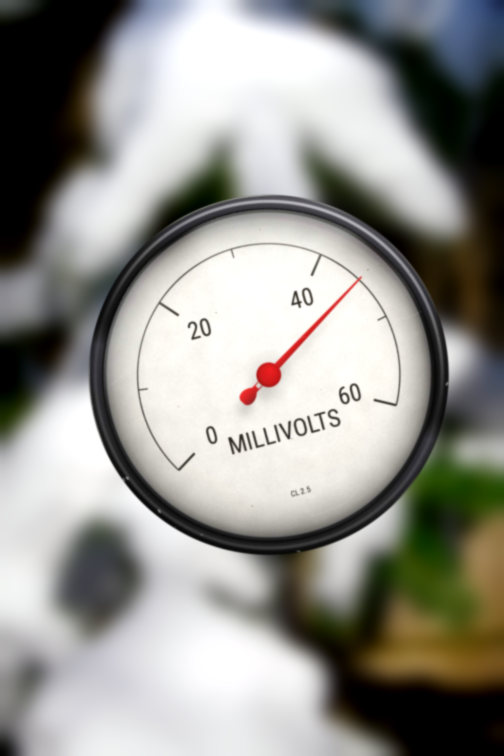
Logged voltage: 45
